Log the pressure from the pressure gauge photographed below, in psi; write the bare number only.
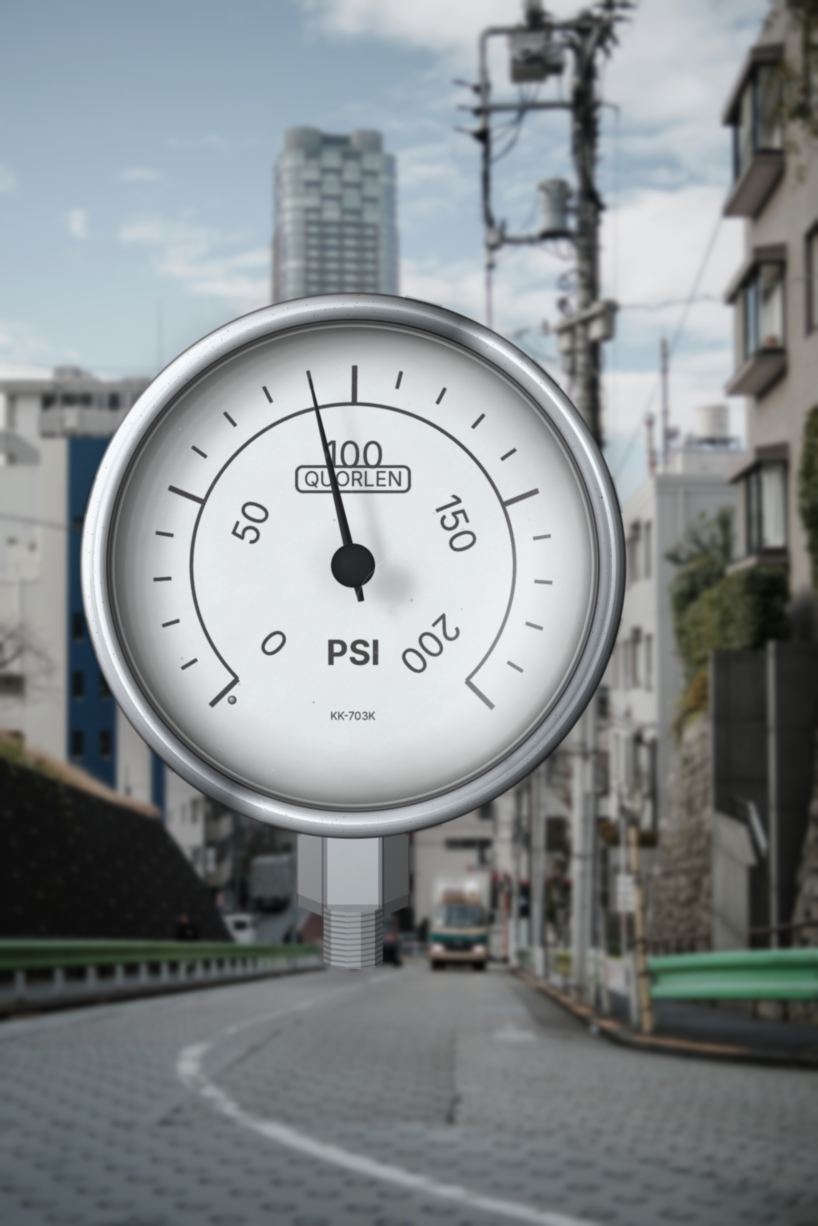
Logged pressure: 90
